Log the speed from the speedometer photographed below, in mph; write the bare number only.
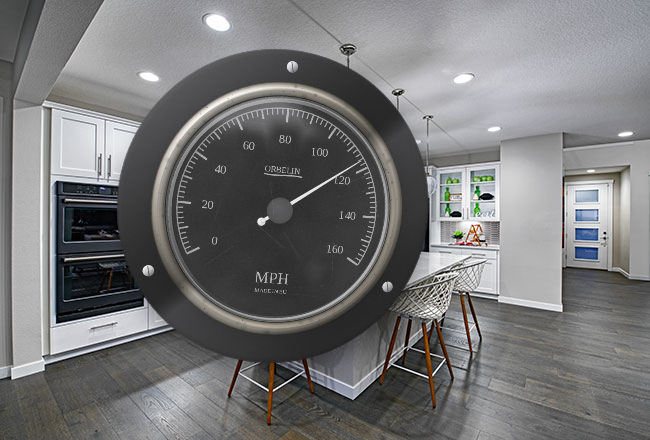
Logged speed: 116
